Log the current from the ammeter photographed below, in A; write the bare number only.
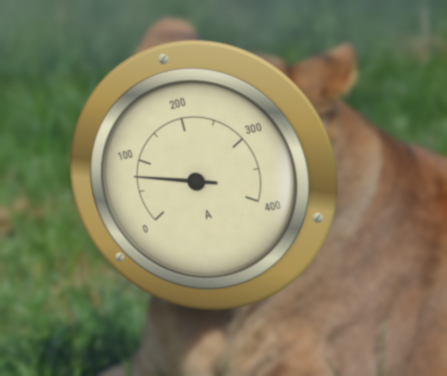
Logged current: 75
